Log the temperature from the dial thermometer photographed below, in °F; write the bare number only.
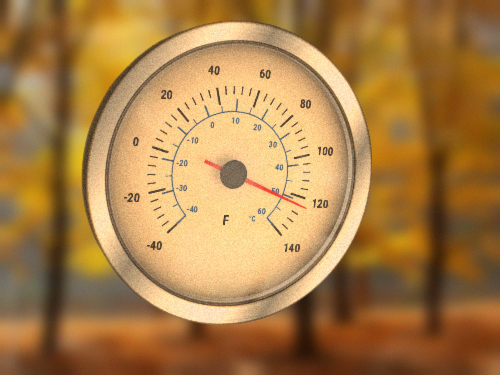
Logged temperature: 124
